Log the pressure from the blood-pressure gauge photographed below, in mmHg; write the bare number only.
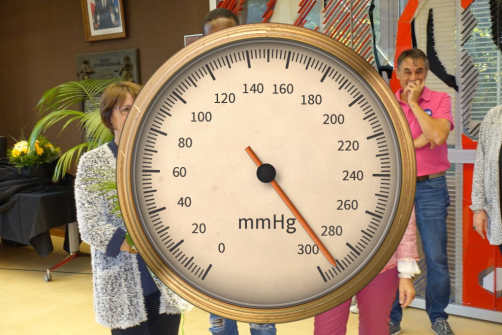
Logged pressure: 292
